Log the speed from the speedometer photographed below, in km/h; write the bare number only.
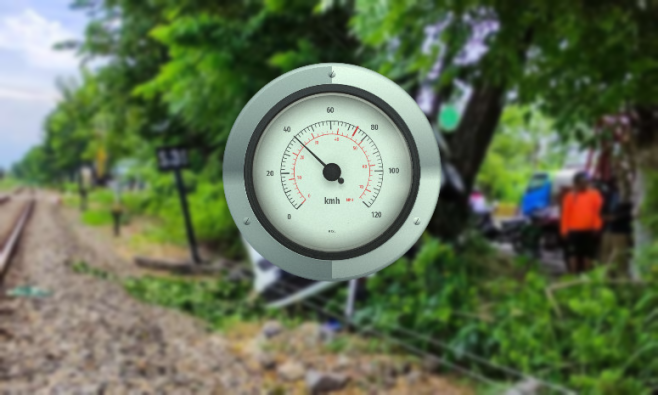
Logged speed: 40
